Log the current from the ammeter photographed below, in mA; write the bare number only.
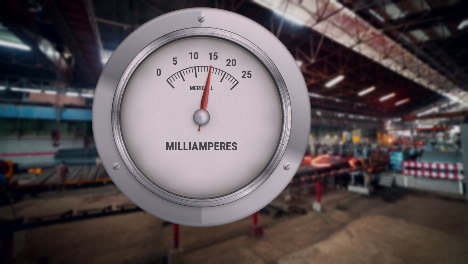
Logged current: 15
